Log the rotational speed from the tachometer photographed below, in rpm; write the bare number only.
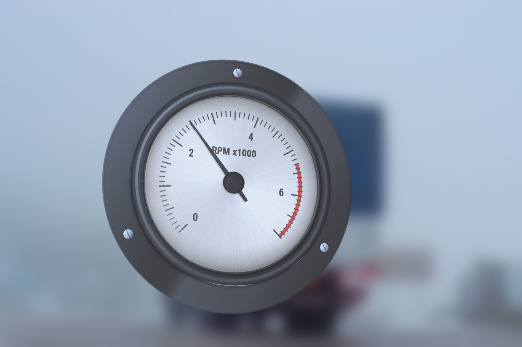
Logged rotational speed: 2500
